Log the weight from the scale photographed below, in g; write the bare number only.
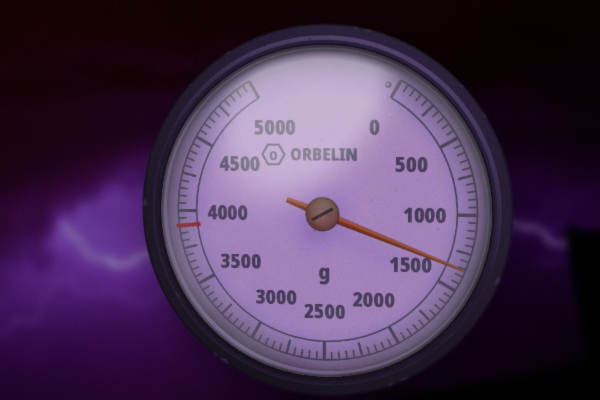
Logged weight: 1350
